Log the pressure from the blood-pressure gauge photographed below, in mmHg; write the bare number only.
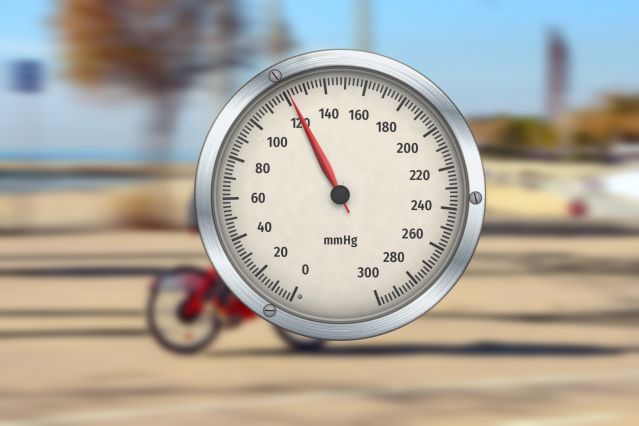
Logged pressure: 122
